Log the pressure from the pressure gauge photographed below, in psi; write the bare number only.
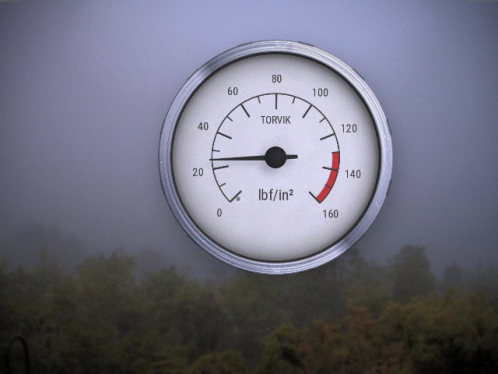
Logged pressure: 25
